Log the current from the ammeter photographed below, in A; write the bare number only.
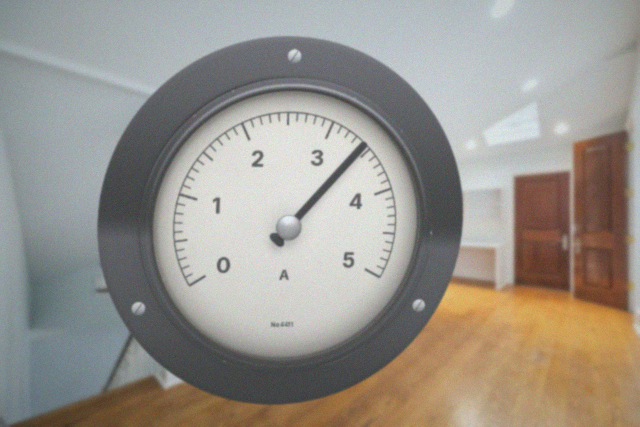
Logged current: 3.4
